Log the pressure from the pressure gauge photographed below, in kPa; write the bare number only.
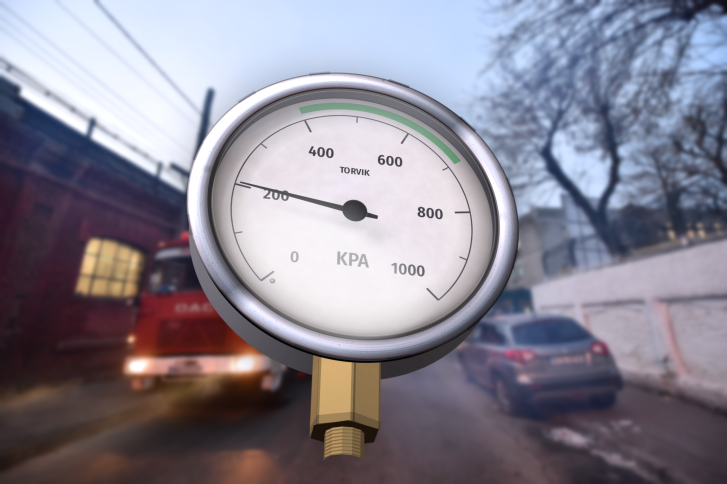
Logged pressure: 200
